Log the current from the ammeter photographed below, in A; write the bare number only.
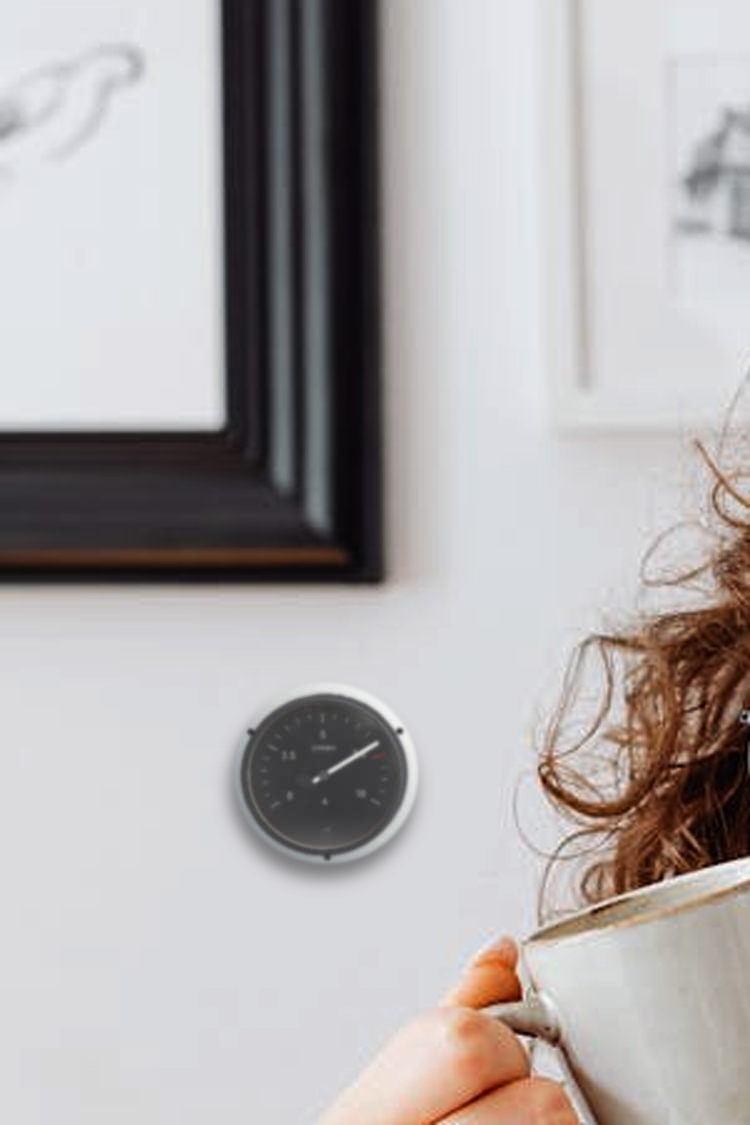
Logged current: 7.5
